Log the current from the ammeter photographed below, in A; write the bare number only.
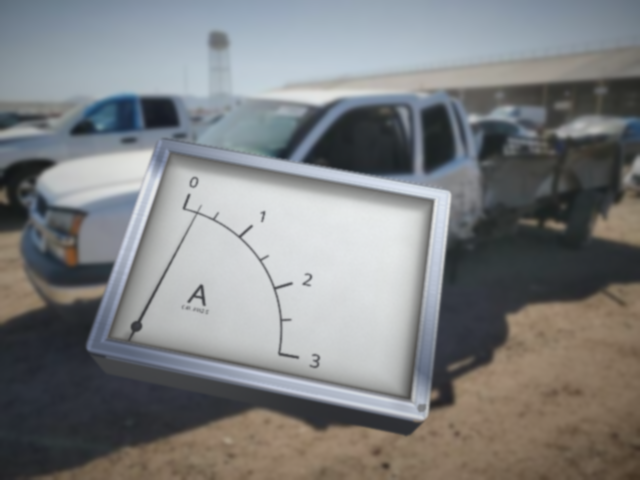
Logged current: 0.25
